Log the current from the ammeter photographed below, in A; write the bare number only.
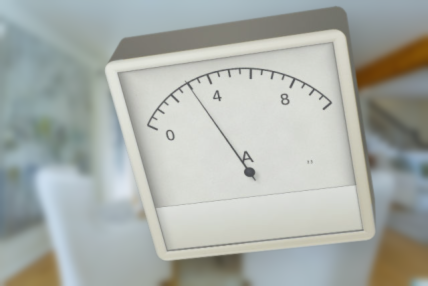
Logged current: 3
